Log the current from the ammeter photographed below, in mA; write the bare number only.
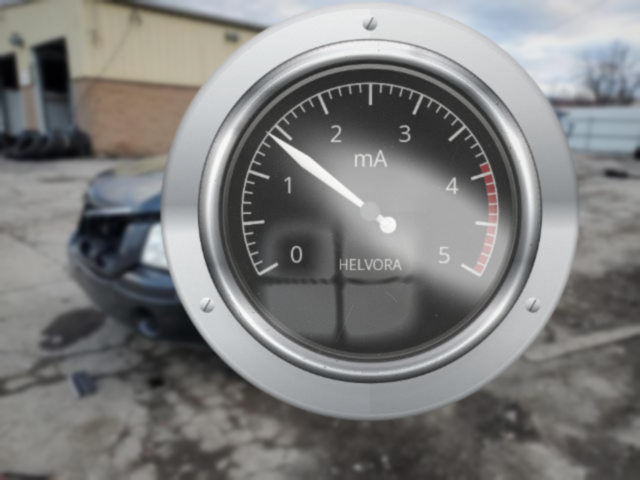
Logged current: 1.4
